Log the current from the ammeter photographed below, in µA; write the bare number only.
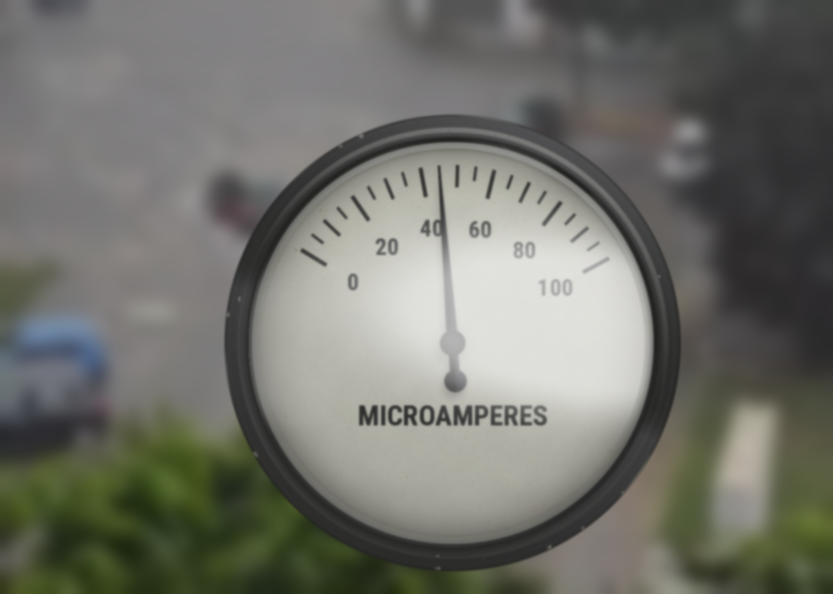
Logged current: 45
